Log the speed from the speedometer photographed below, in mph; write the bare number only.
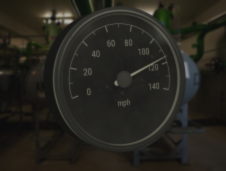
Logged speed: 115
